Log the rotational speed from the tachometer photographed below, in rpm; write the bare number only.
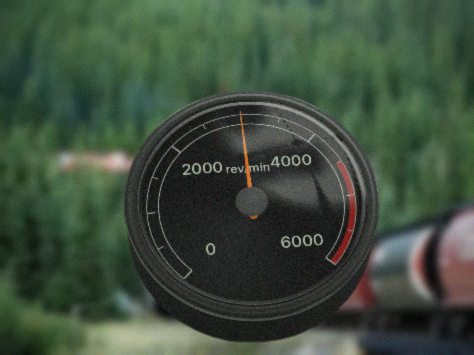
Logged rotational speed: 3000
